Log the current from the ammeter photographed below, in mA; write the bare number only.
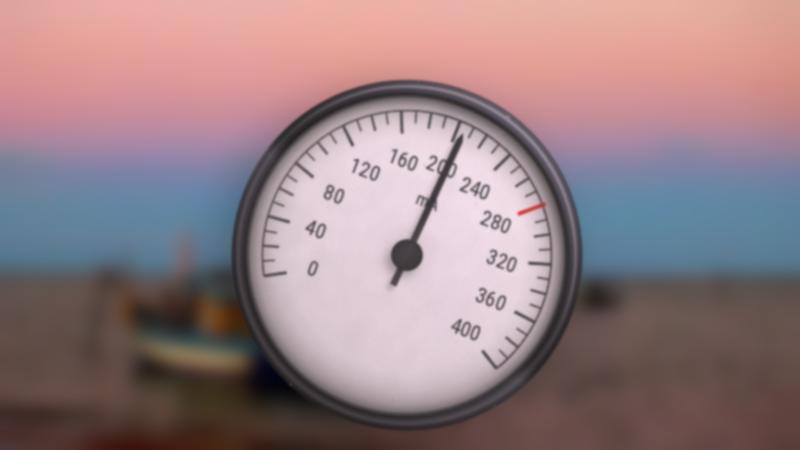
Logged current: 205
